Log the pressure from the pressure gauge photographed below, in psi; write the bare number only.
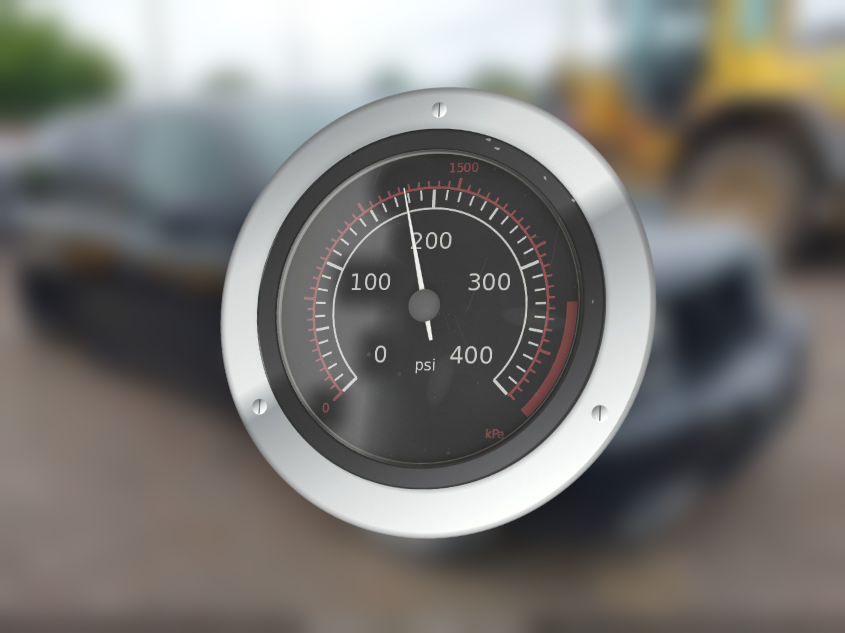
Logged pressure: 180
